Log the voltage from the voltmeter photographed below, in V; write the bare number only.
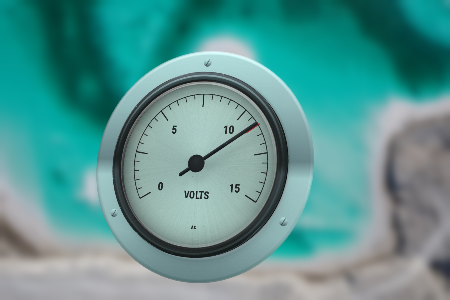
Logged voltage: 11
